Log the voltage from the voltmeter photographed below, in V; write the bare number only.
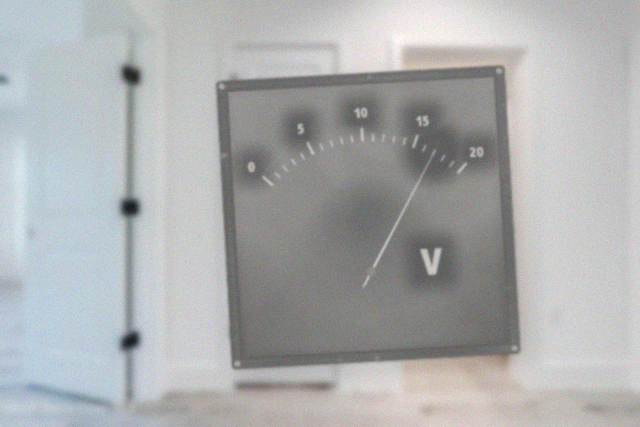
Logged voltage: 17
